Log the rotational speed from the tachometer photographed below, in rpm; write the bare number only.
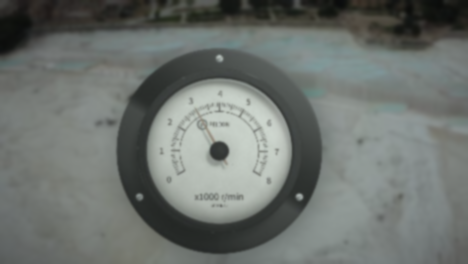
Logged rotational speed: 3000
